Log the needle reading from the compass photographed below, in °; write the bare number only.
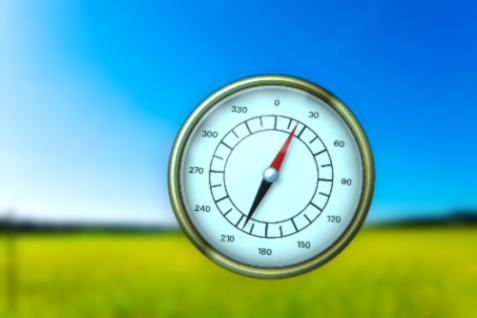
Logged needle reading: 22.5
